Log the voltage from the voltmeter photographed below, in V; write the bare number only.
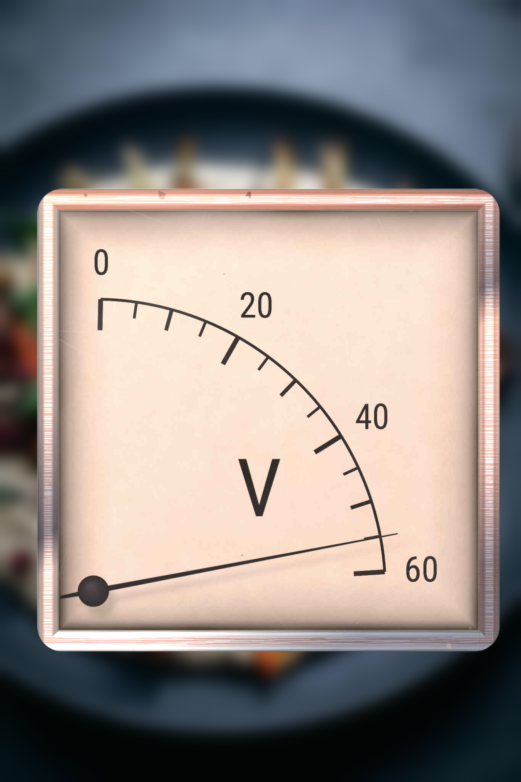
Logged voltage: 55
